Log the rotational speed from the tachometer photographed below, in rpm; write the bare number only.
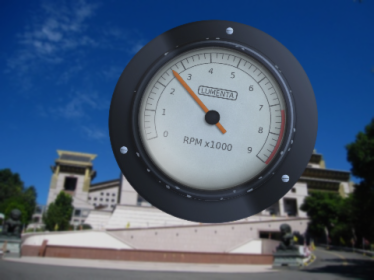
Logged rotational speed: 2600
